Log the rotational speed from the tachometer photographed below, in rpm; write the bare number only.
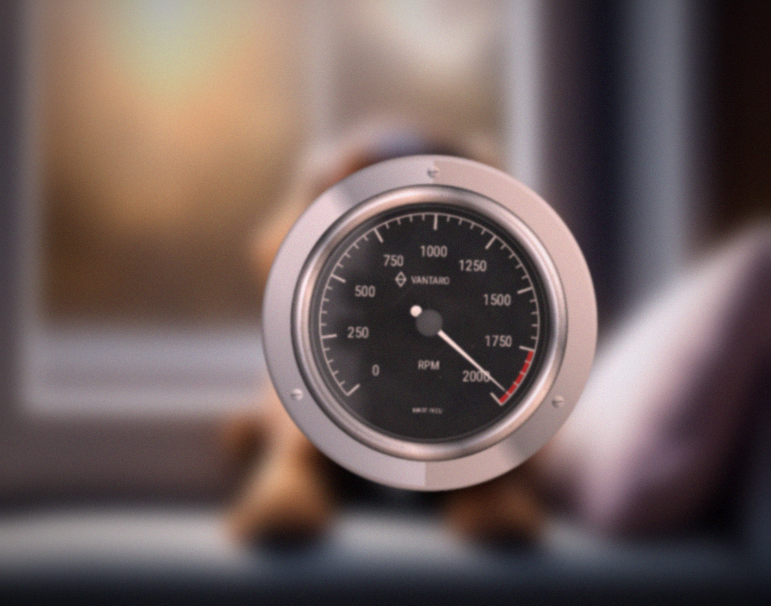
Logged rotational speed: 1950
